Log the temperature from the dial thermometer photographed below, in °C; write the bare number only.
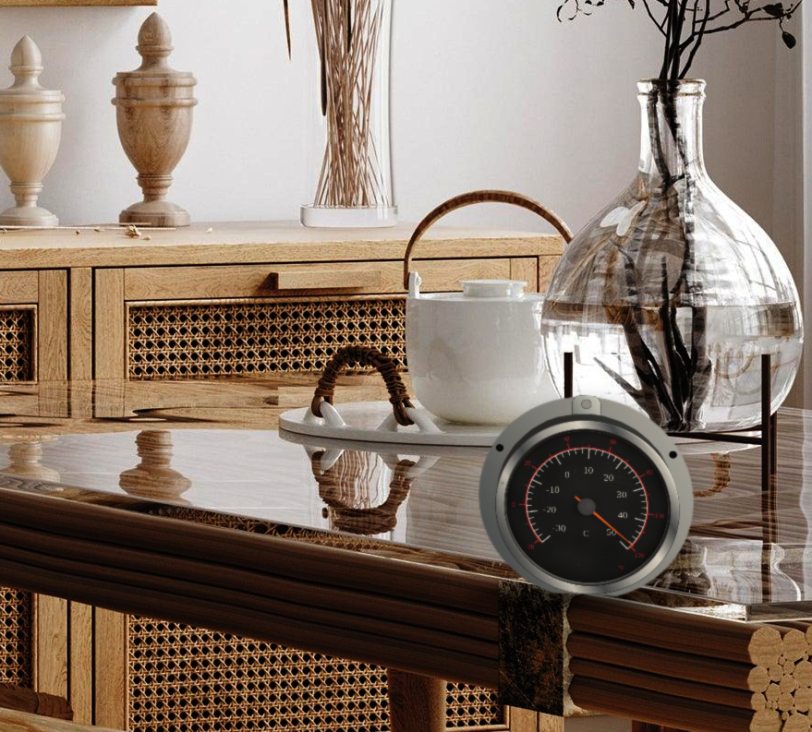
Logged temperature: 48
